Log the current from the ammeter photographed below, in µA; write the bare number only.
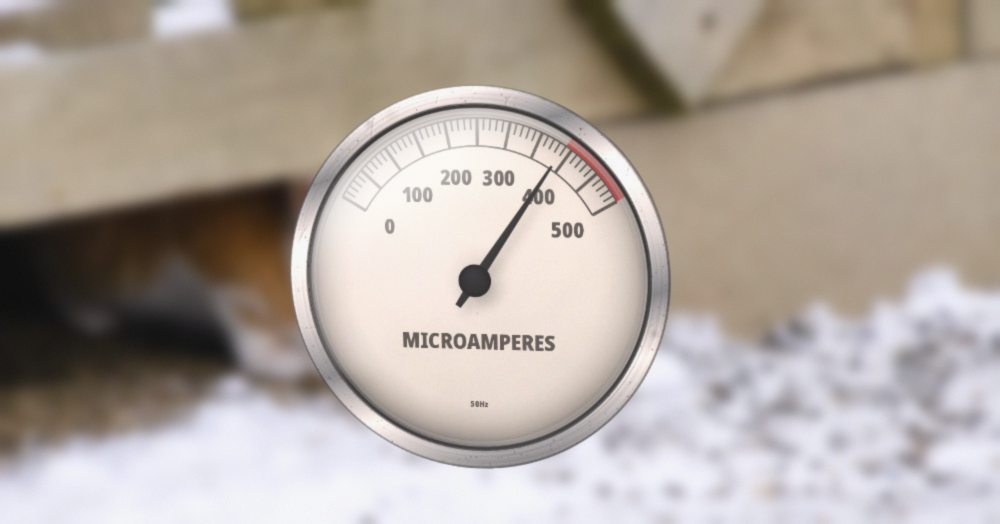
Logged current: 390
